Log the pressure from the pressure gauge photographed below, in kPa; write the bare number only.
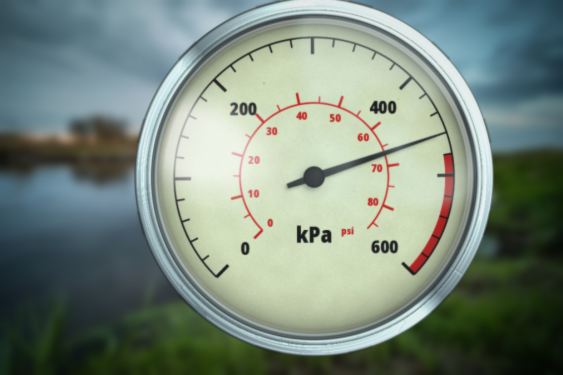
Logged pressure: 460
